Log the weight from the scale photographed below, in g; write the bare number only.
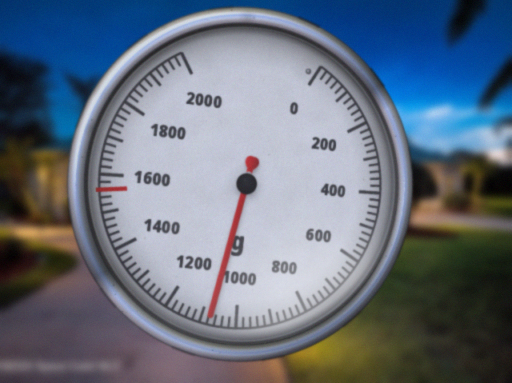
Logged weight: 1080
